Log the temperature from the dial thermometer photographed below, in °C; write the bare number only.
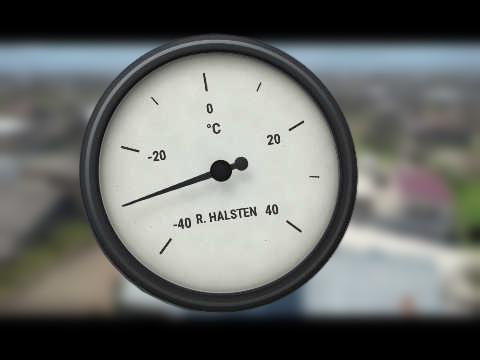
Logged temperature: -30
